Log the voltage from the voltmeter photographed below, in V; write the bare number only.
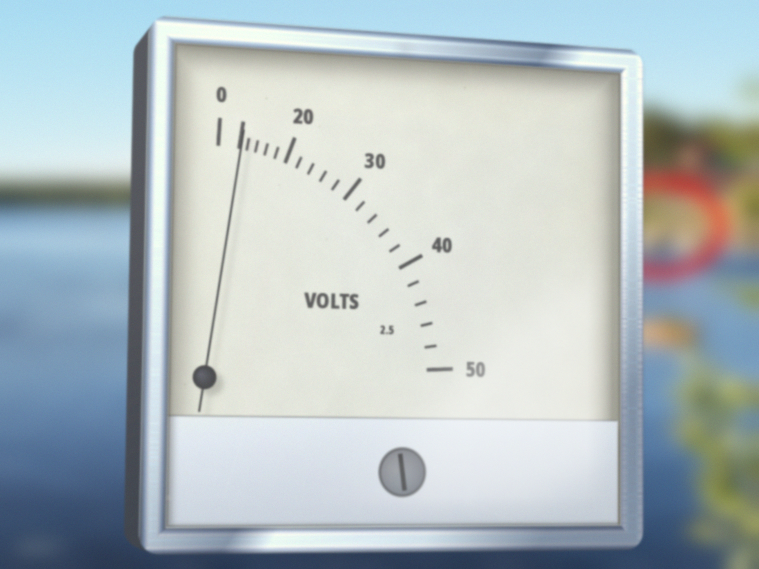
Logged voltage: 10
